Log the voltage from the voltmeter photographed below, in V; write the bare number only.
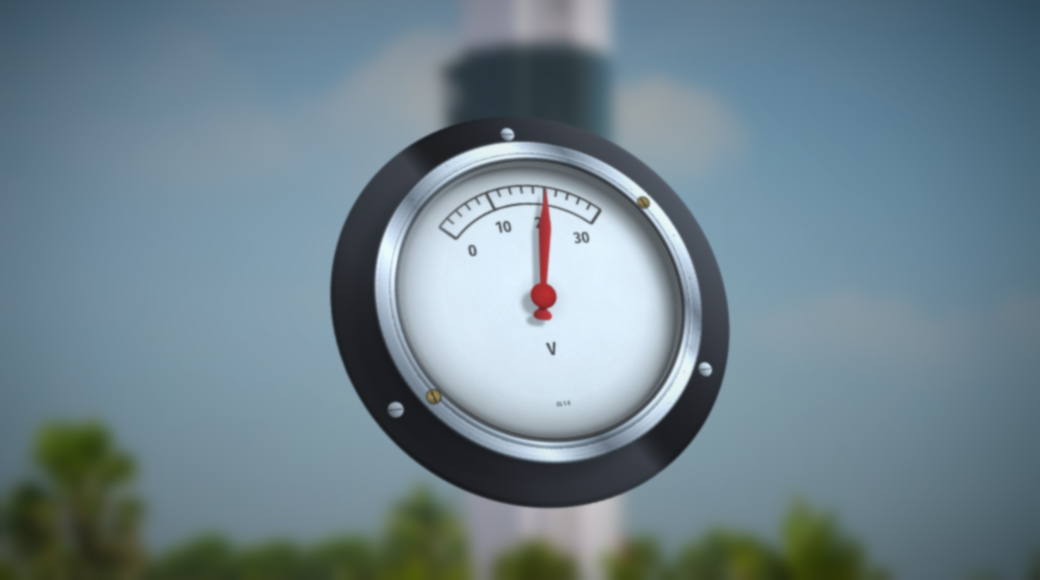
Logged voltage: 20
